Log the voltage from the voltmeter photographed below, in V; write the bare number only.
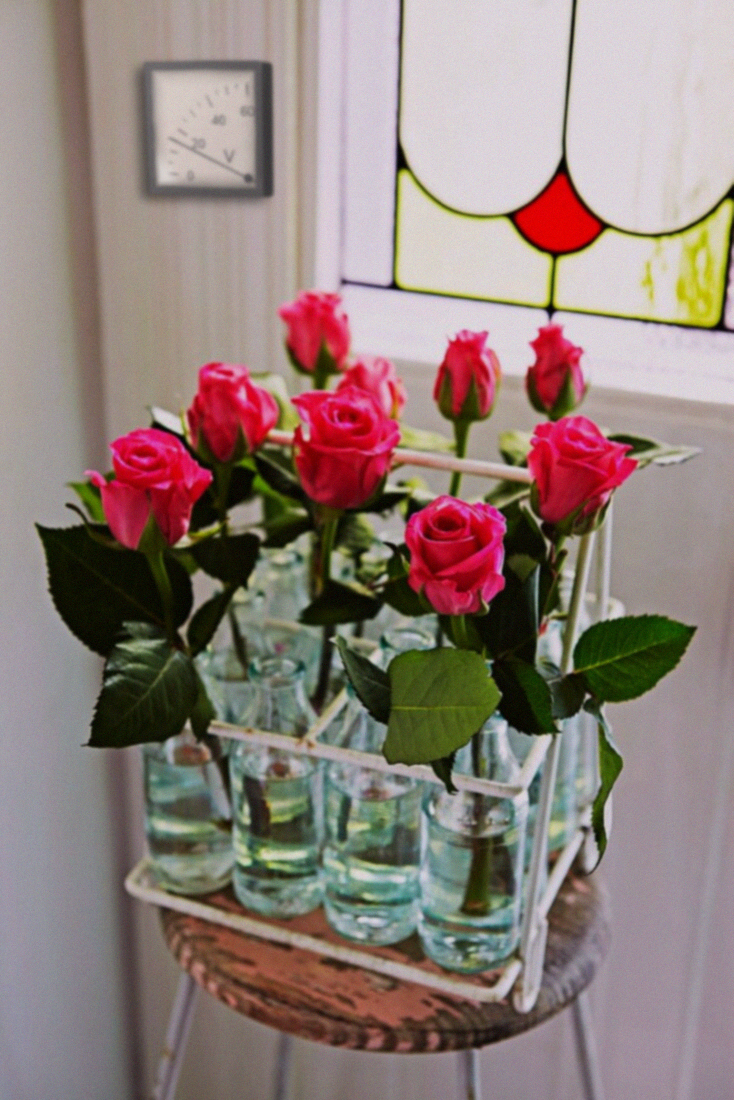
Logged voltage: 15
